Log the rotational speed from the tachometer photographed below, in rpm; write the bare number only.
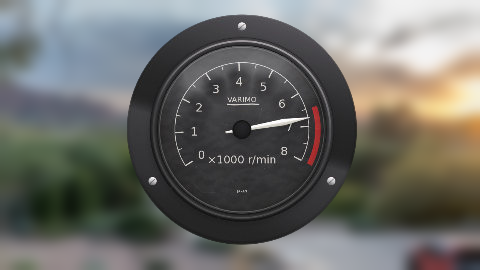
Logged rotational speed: 6750
